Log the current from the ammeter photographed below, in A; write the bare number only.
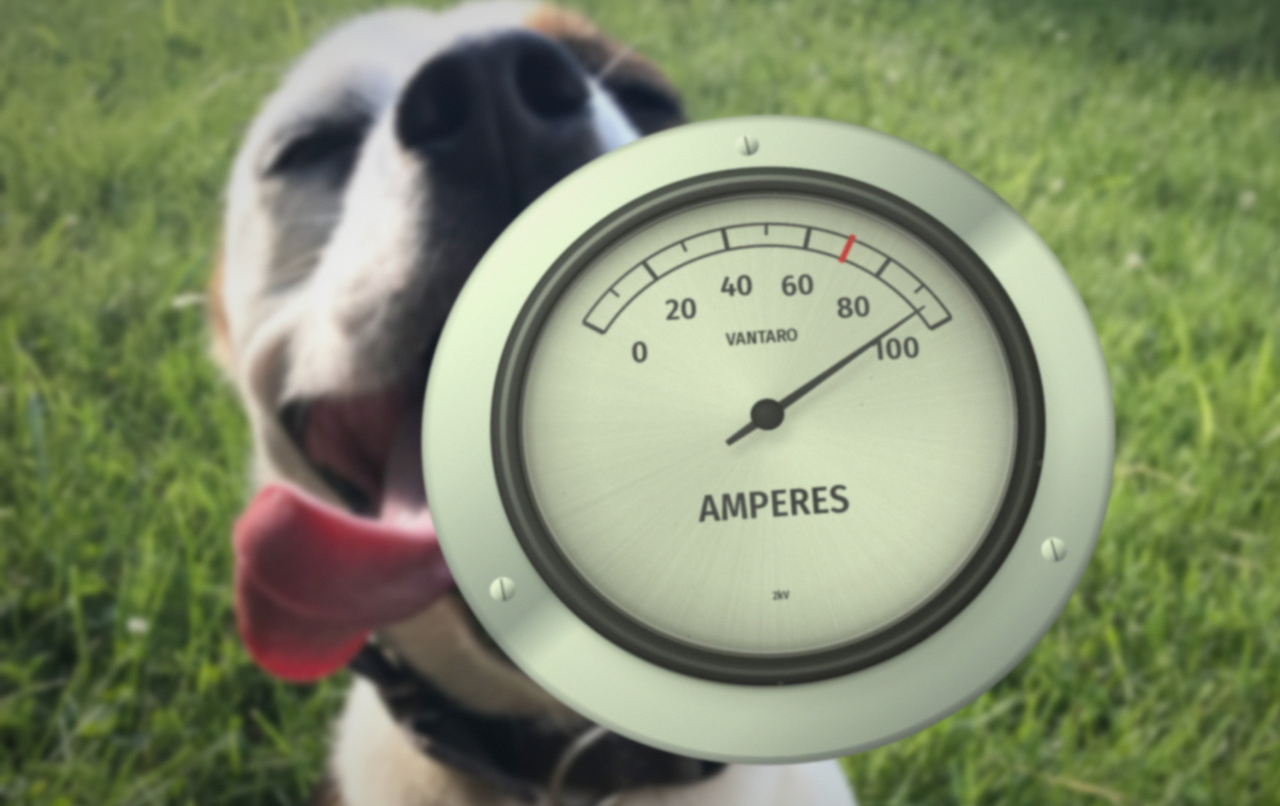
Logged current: 95
